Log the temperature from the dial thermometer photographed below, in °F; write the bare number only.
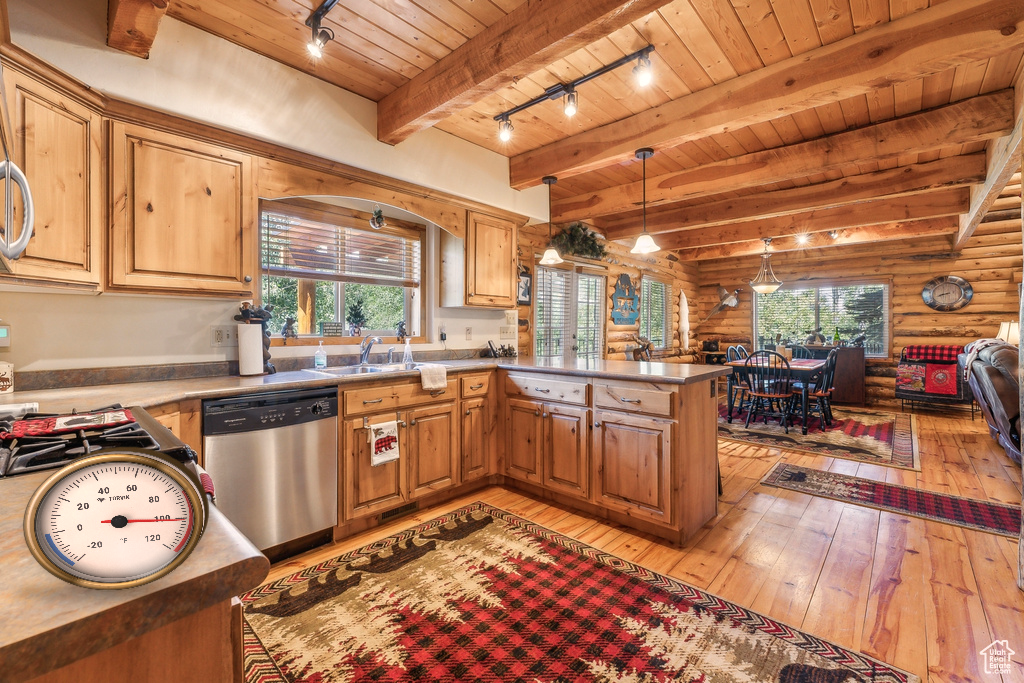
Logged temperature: 100
